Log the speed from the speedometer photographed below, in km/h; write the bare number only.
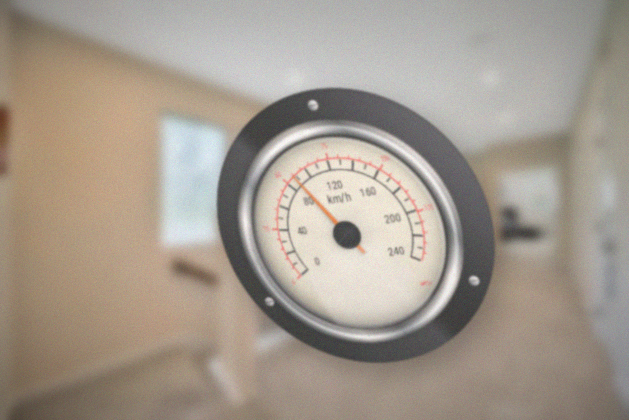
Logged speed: 90
